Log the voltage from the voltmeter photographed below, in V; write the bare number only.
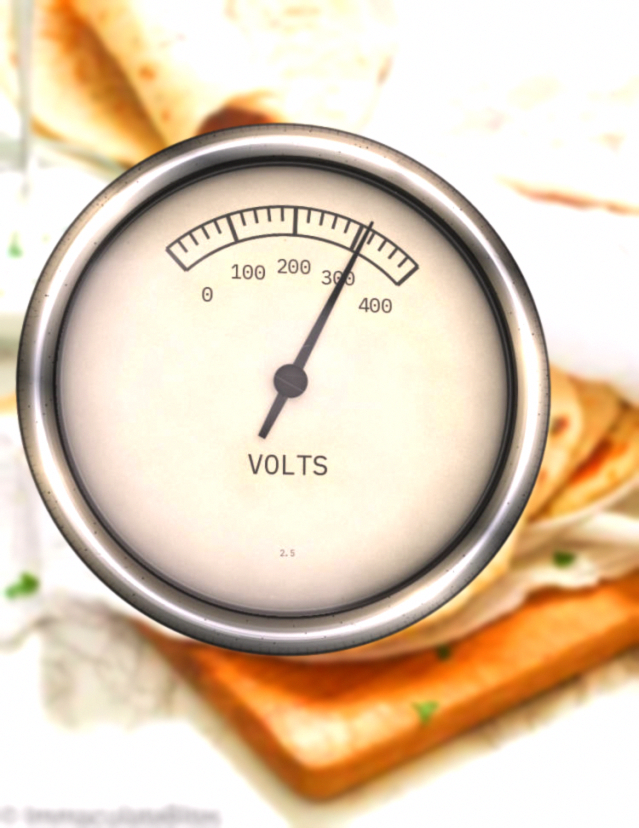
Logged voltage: 310
